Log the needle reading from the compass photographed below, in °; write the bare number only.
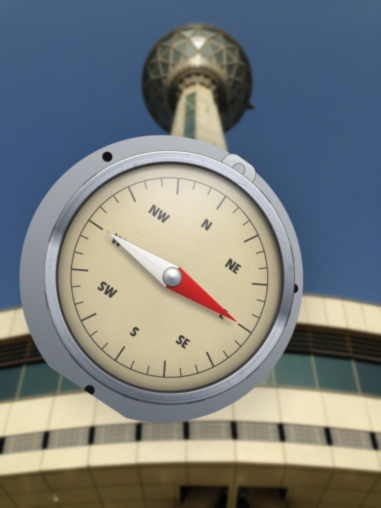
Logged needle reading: 90
